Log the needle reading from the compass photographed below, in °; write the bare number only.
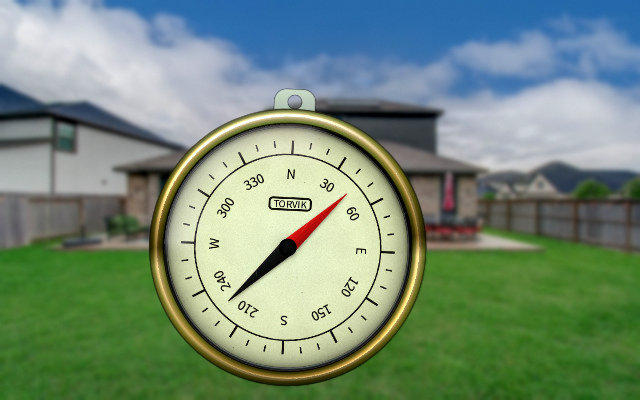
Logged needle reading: 45
